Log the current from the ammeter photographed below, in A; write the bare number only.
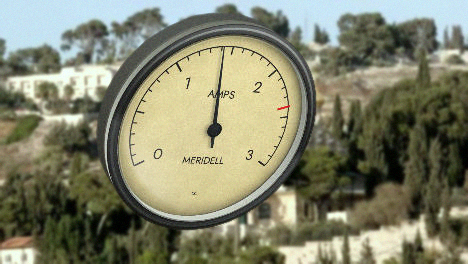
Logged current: 1.4
